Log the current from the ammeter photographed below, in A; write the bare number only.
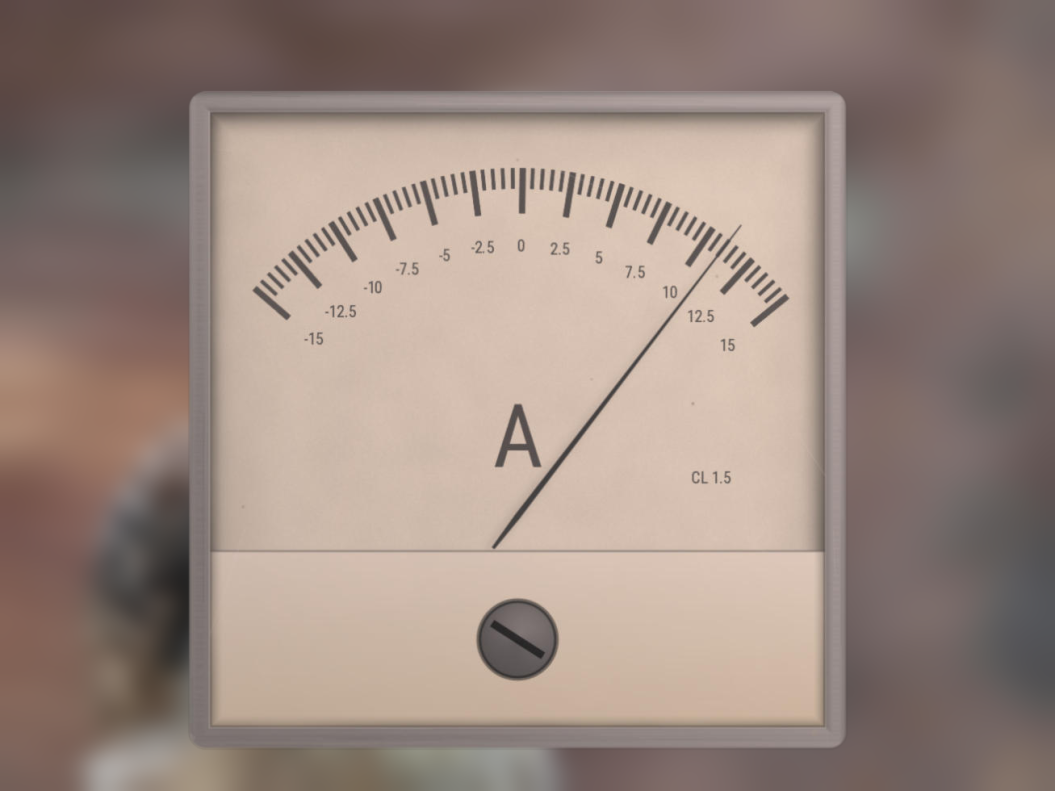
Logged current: 11
